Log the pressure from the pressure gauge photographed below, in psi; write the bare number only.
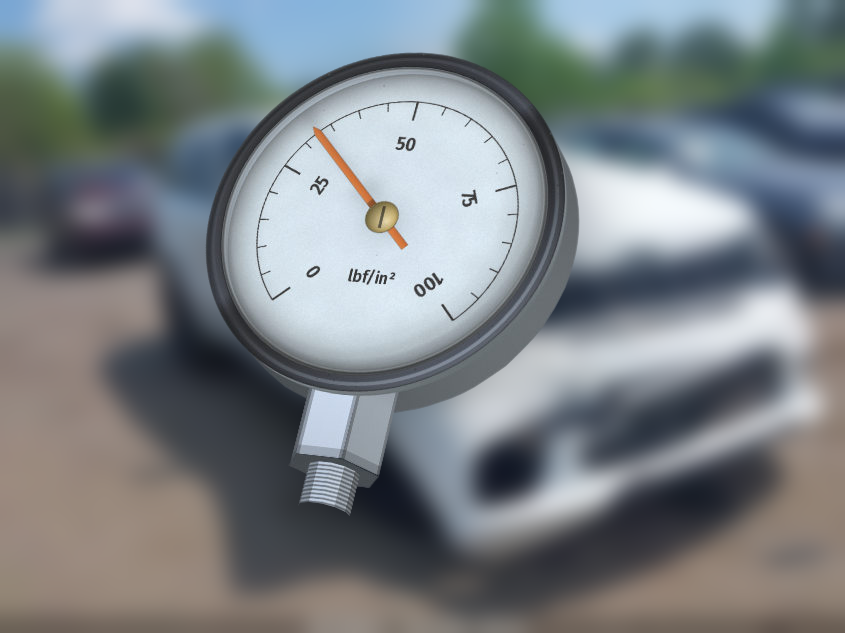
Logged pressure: 32.5
